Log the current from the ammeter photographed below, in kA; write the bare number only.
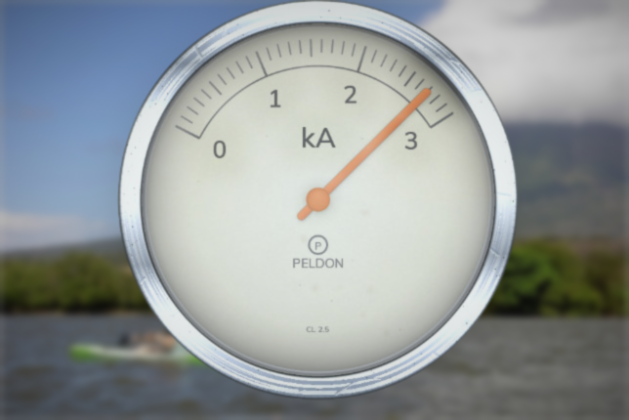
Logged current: 2.7
